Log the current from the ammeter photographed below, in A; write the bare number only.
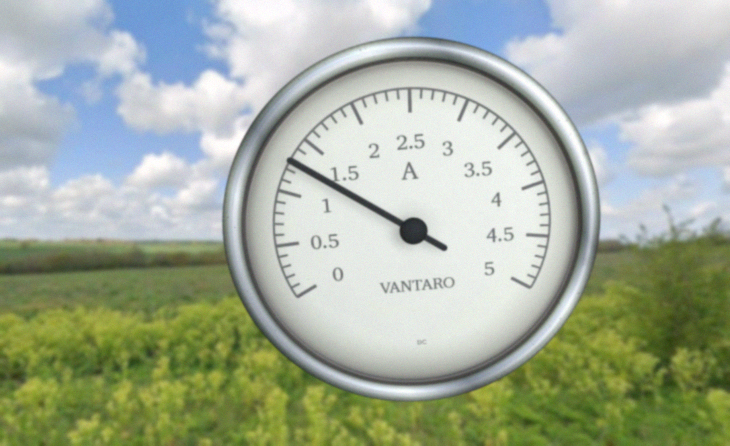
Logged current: 1.3
